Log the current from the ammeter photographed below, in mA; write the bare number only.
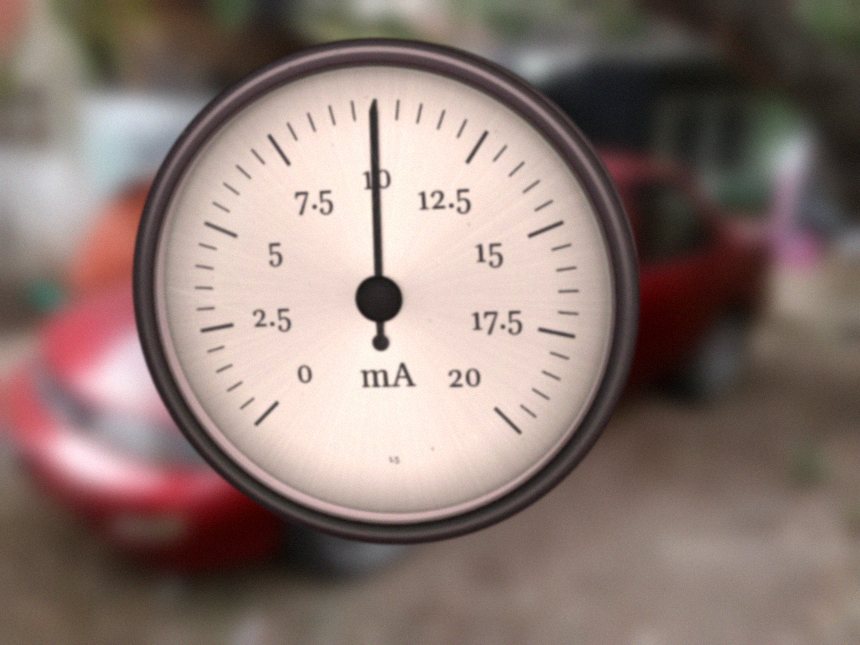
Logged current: 10
